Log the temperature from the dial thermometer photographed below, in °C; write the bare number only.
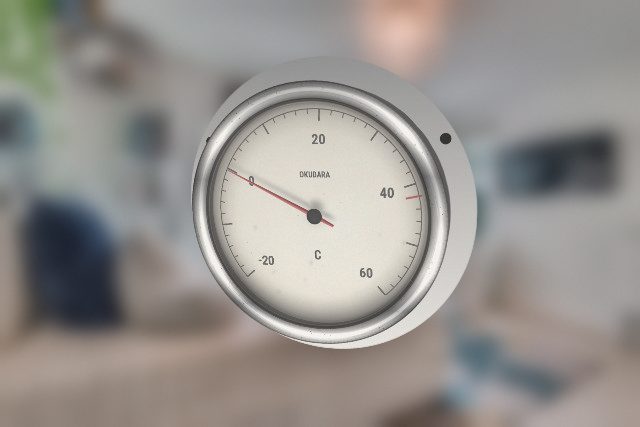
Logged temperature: 0
